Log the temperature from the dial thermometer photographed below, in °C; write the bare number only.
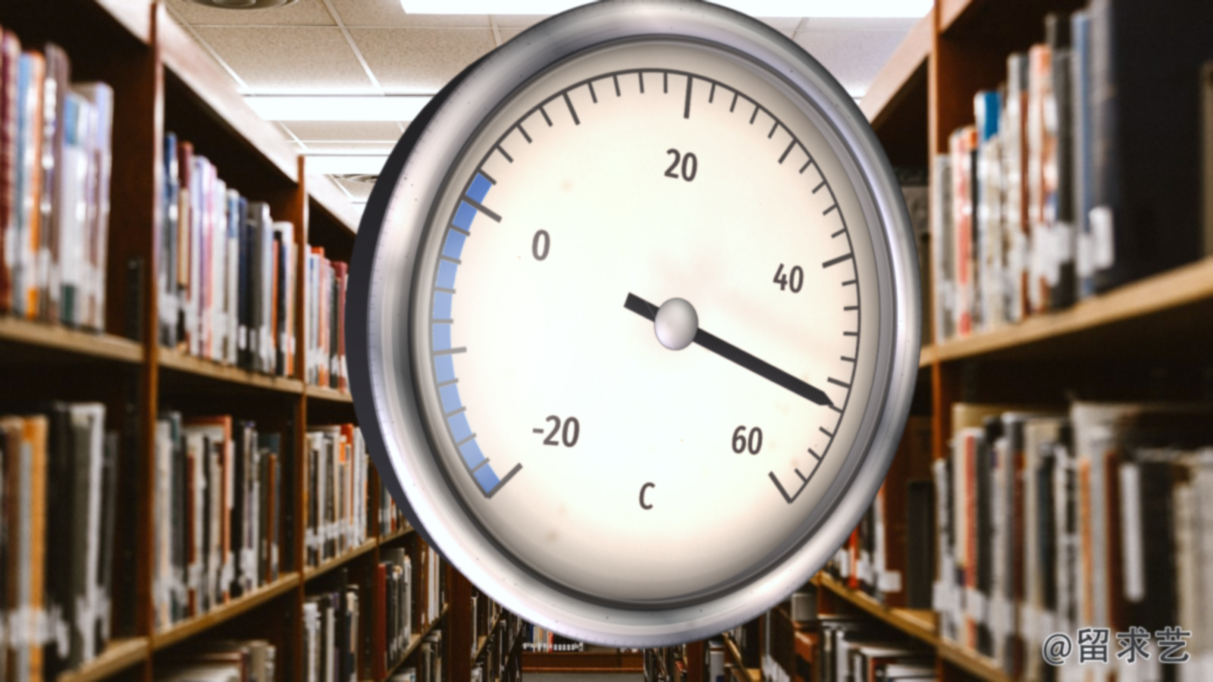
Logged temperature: 52
